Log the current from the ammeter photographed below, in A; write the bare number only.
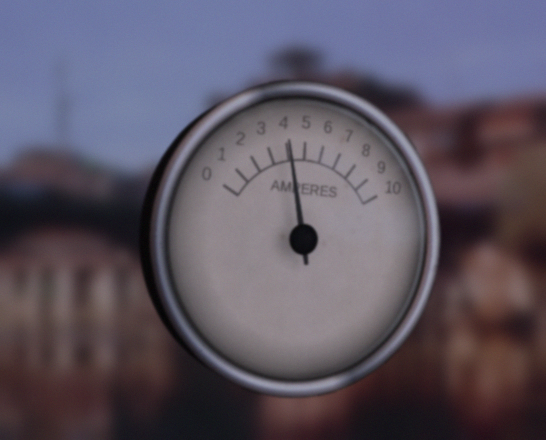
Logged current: 4
